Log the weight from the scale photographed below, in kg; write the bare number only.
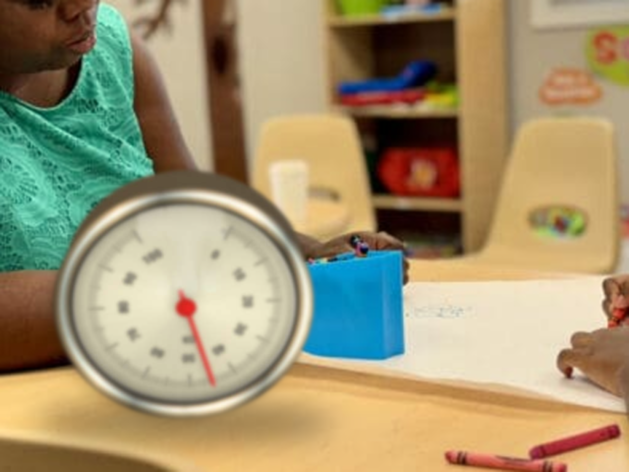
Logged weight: 45
